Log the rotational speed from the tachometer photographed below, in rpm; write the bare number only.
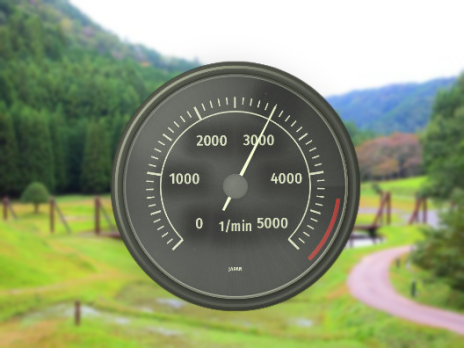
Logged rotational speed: 3000
